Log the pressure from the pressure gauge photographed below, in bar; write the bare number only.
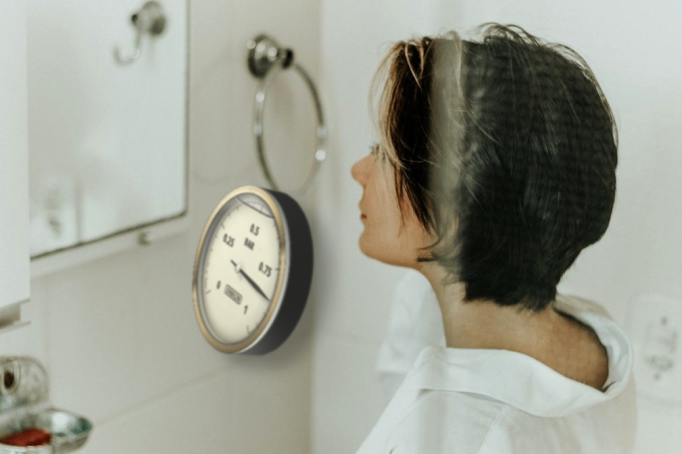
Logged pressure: 0.85
